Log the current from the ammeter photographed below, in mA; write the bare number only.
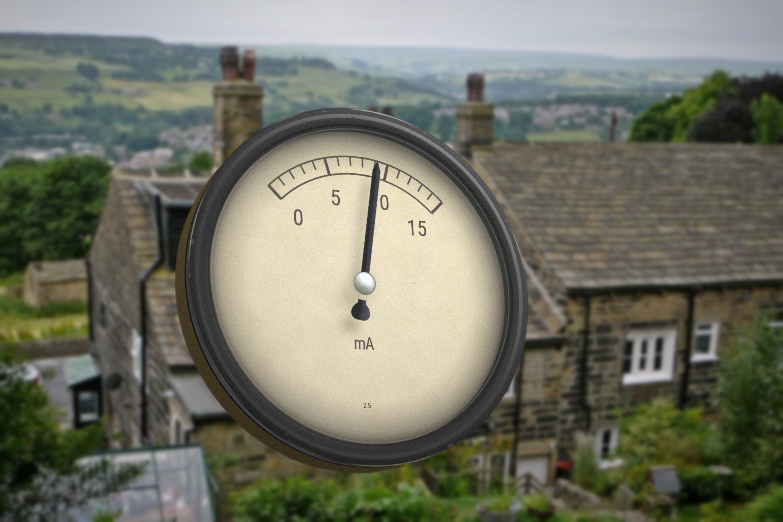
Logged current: 9
